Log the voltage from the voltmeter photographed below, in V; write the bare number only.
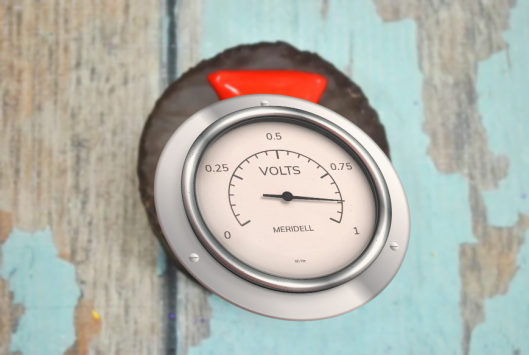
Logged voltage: 0.9
